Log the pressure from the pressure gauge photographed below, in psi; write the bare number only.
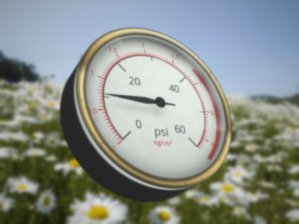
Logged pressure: 10
